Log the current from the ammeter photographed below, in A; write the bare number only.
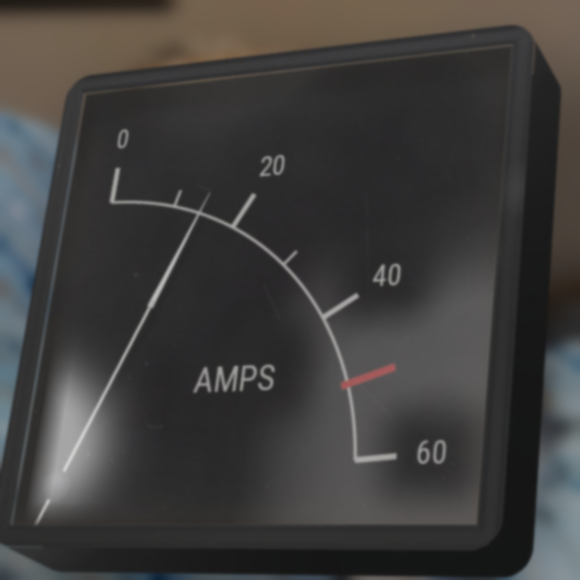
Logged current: 15
